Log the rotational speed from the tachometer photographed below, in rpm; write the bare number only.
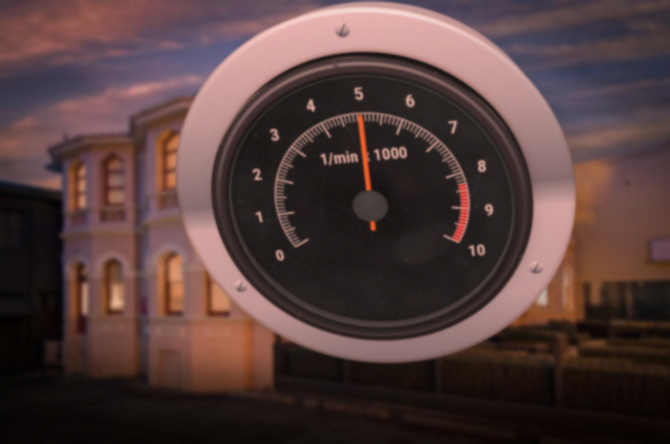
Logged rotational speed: 5000
